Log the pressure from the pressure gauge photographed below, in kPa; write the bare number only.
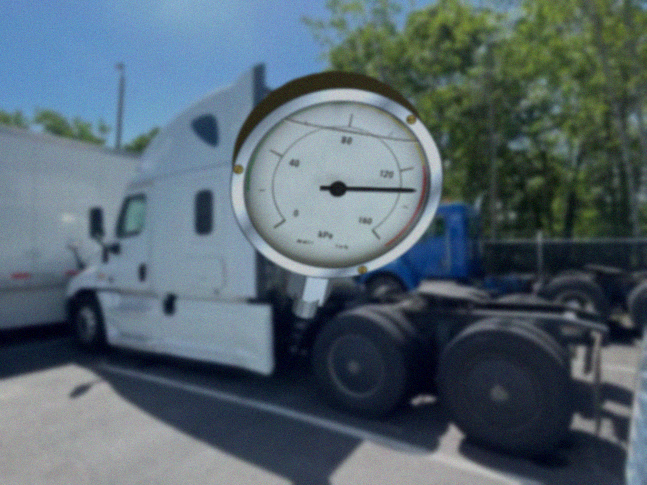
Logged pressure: 130
